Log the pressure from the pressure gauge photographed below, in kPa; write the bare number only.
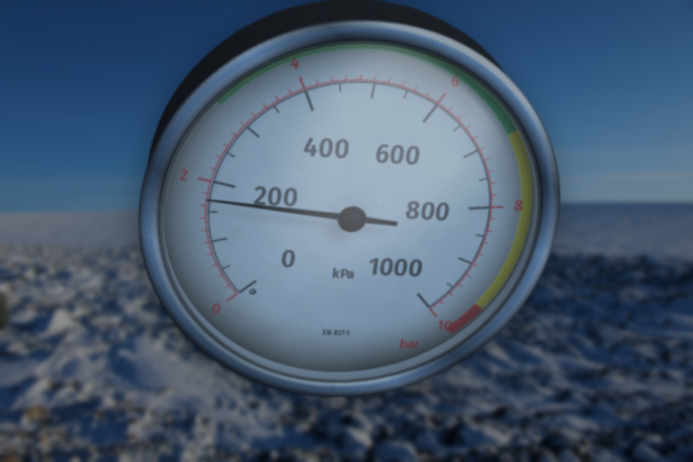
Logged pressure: 175
